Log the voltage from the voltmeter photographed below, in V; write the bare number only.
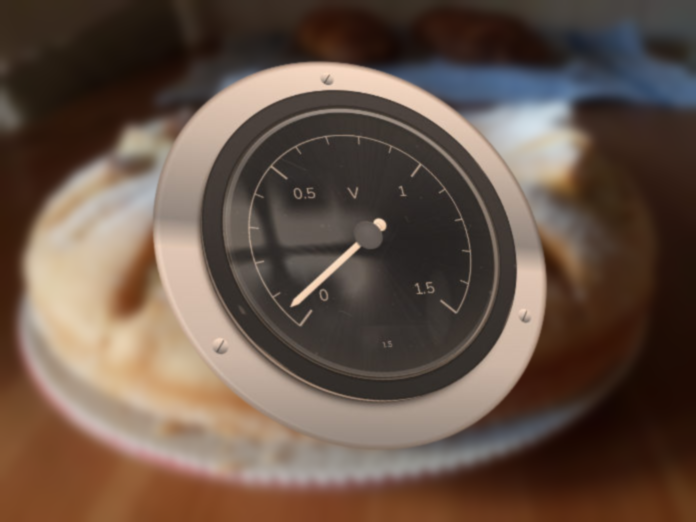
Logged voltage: 0.05
